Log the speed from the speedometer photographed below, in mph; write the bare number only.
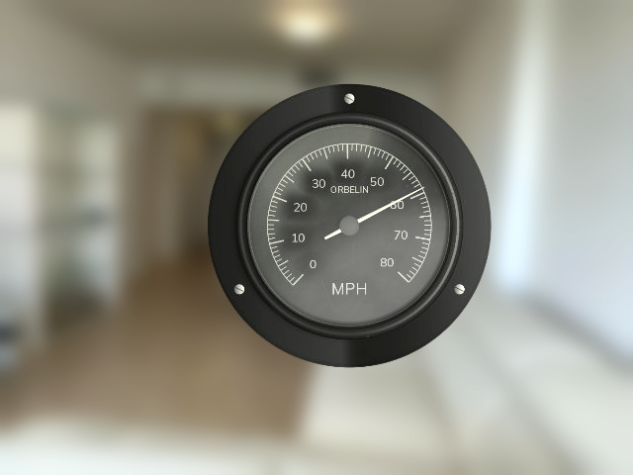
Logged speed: 59
